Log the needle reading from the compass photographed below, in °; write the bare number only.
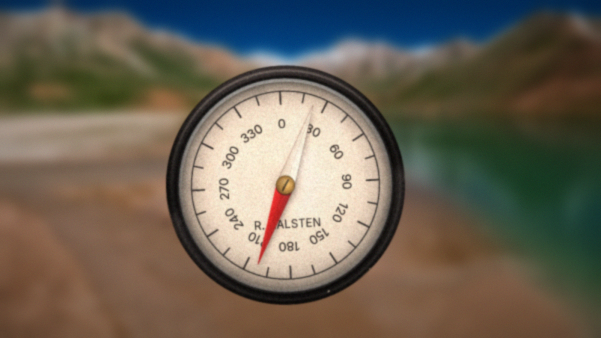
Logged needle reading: 202.5
